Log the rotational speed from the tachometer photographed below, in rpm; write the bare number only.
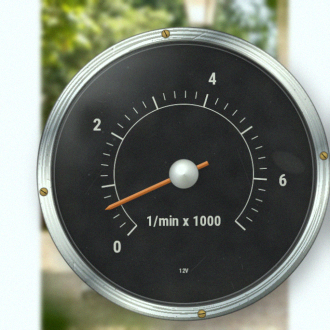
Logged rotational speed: 600
